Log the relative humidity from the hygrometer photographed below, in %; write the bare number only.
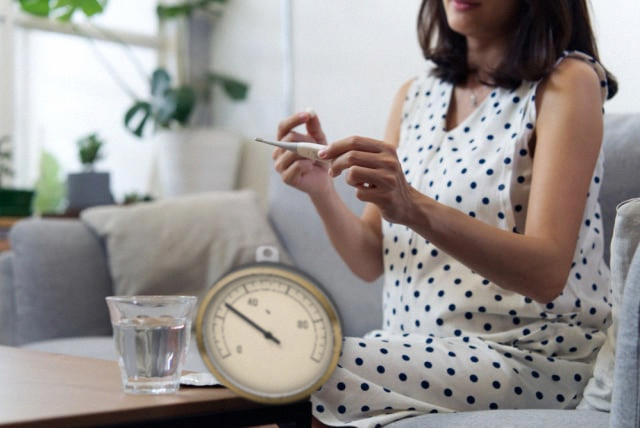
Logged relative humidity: 28
